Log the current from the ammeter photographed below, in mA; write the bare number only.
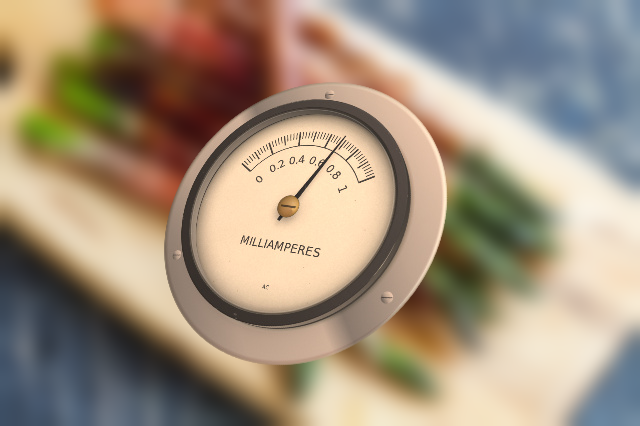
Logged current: 0.7
